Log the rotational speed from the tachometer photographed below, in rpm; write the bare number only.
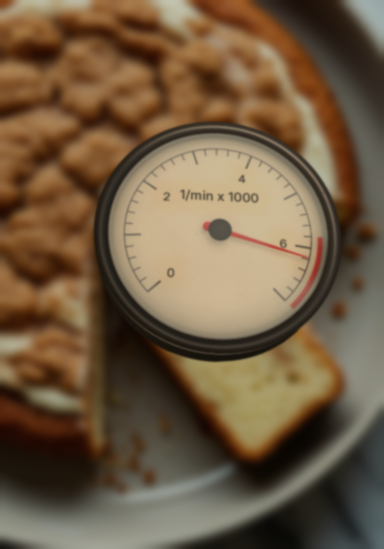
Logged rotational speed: 6200
